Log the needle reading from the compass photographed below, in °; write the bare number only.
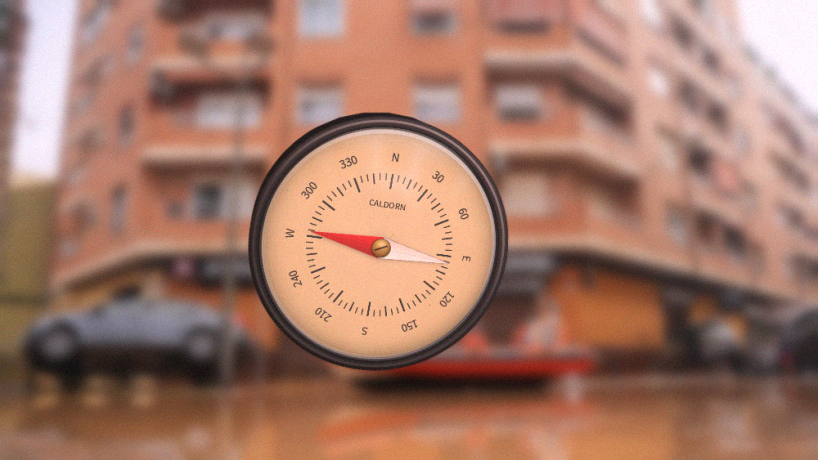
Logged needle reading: 275
